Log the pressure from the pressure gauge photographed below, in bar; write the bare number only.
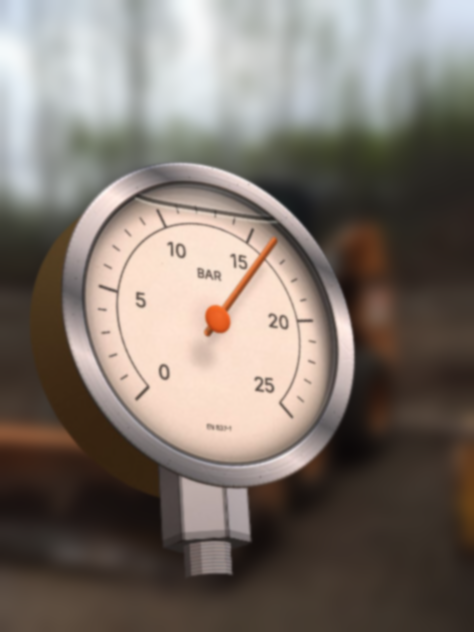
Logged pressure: 16
